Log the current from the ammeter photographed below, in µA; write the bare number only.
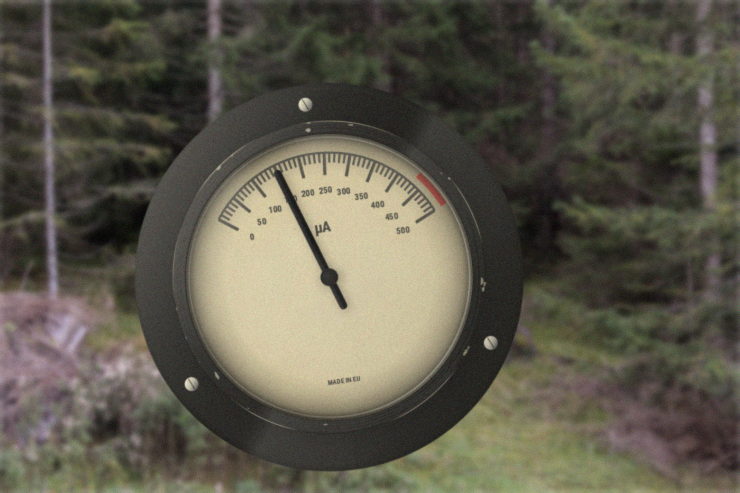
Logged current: 150
